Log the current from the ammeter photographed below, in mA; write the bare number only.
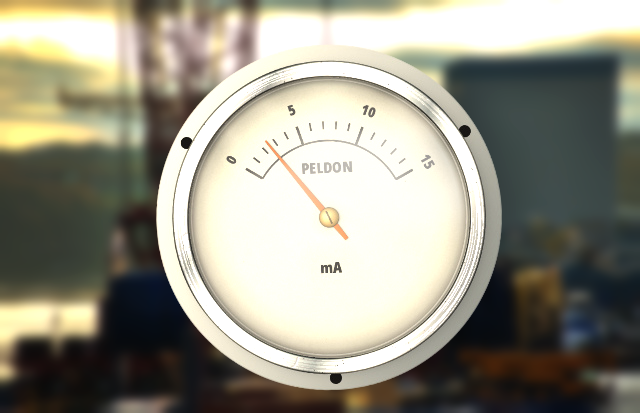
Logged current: 2.5
